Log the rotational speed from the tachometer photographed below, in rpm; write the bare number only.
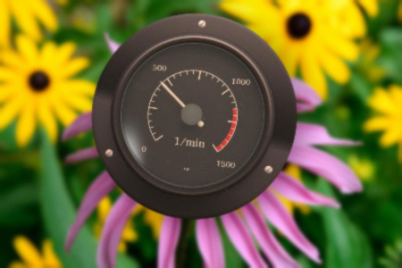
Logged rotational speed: 450
